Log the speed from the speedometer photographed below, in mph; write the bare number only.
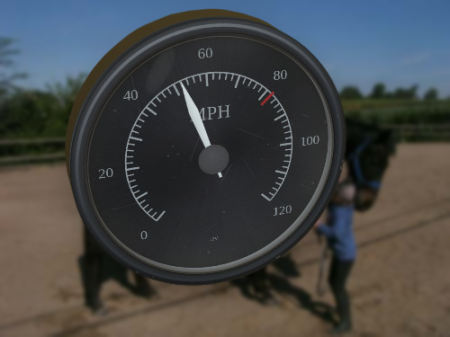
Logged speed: 52
